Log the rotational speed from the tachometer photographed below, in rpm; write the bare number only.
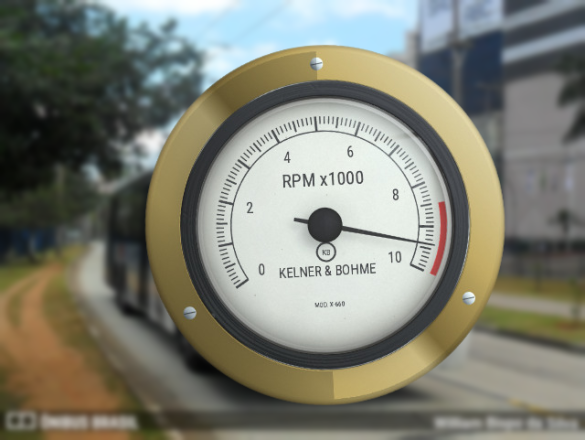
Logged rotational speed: 9400
